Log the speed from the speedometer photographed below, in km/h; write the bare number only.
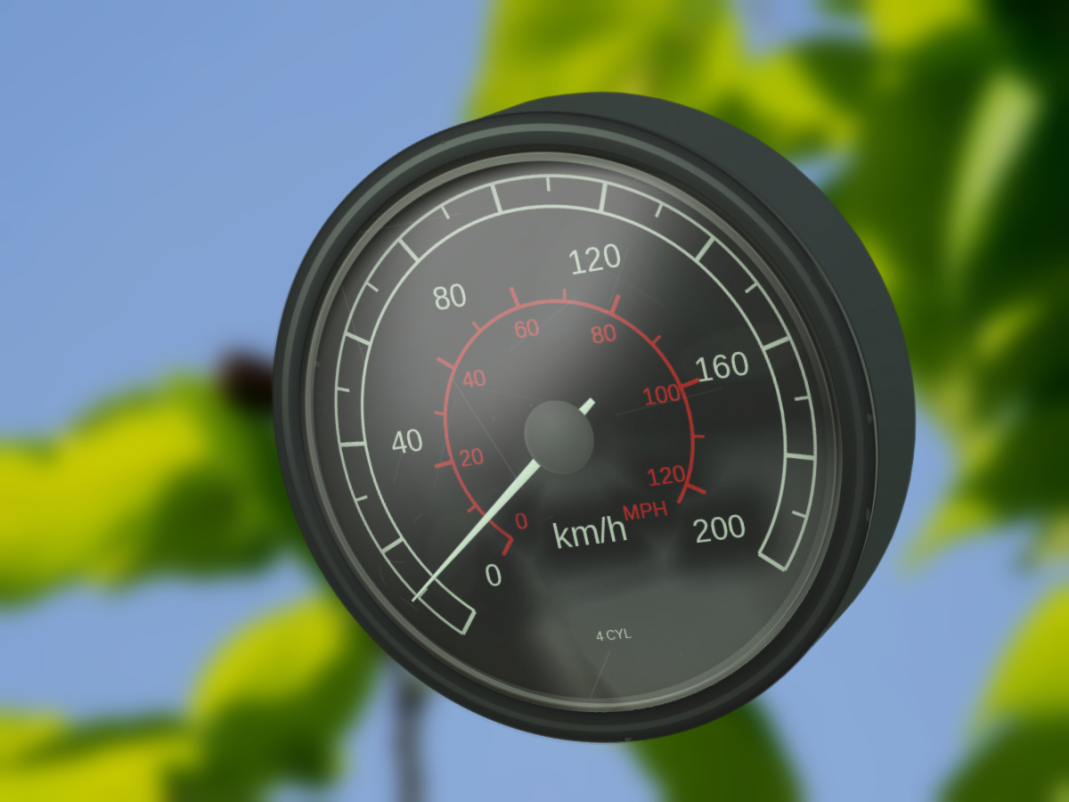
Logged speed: 10
